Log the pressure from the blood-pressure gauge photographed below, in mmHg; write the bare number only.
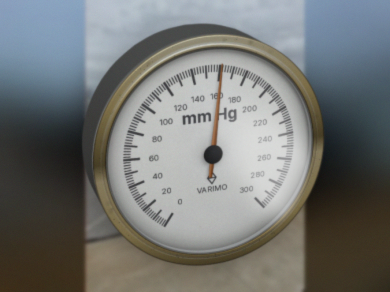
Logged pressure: 160
